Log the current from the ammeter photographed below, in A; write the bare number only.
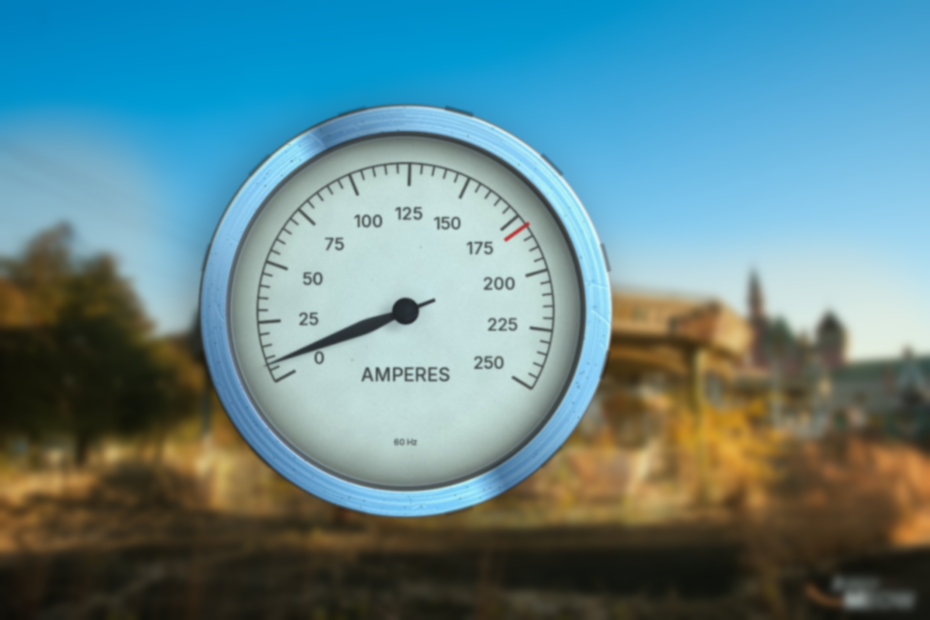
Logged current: 7.5
